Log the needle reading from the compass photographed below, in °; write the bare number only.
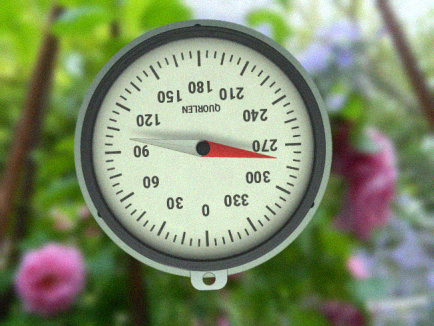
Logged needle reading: 280
